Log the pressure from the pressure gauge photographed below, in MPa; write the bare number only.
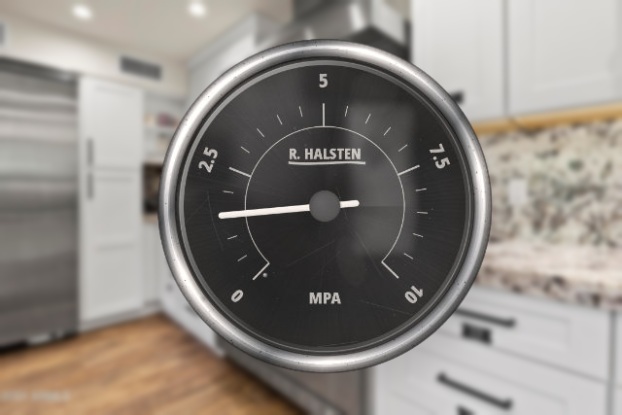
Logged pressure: 1.5
